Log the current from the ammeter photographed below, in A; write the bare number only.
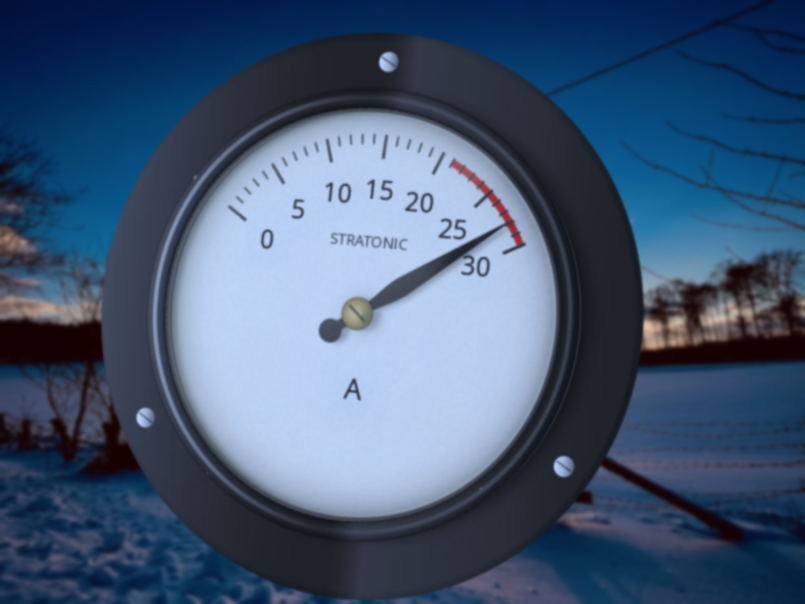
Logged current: 28
